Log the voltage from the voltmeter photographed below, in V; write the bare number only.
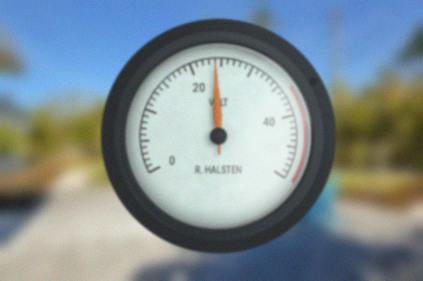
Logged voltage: 24
